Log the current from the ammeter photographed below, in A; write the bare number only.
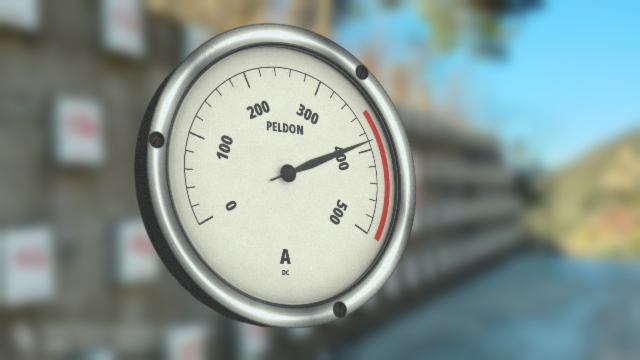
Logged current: 390
